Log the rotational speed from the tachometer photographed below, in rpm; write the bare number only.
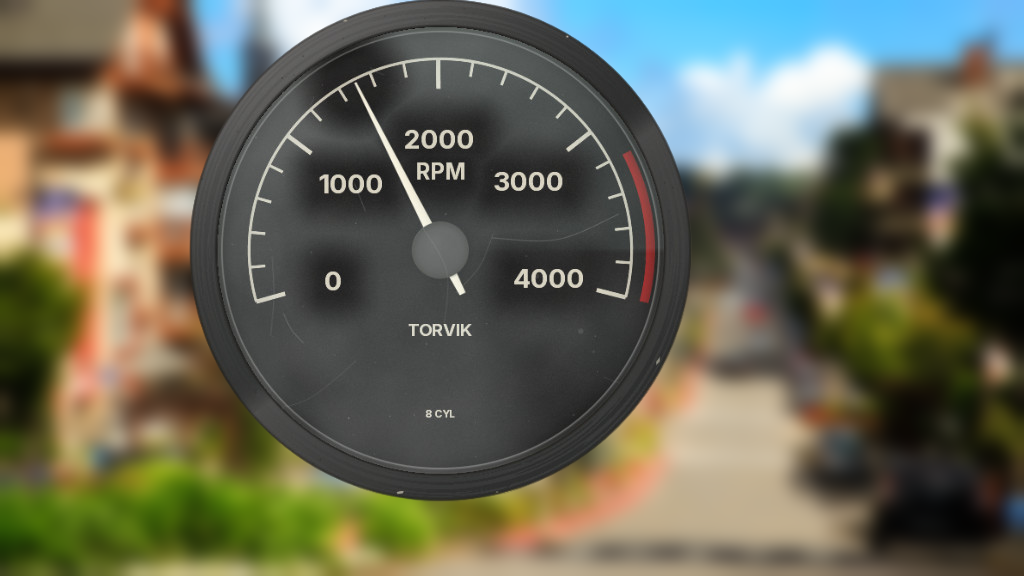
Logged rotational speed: 1500
